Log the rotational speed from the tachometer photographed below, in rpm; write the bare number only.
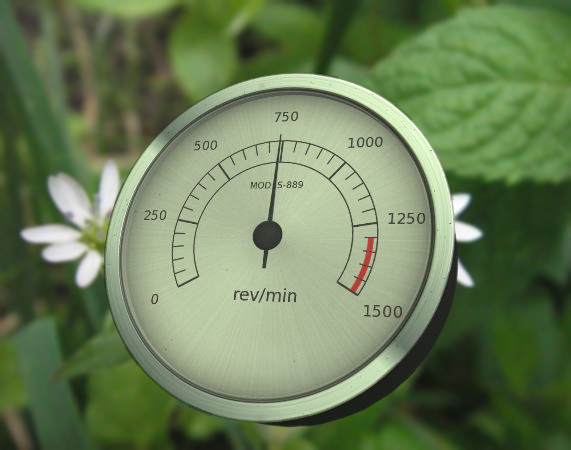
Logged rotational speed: 750
